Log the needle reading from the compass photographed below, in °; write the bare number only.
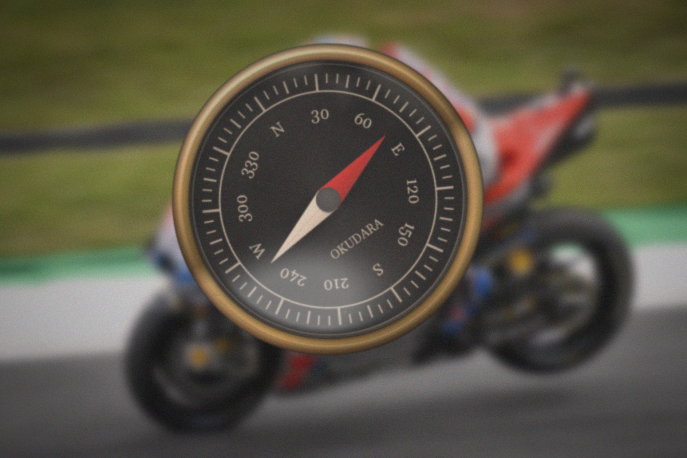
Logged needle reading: 77.5
